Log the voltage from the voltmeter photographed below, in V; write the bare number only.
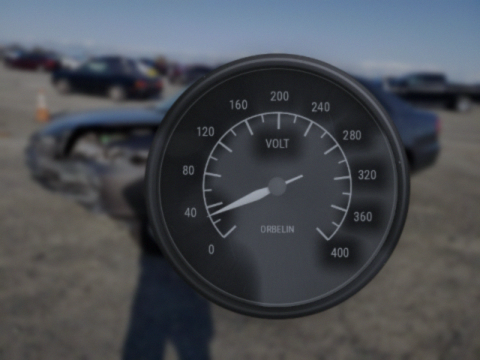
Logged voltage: 30
